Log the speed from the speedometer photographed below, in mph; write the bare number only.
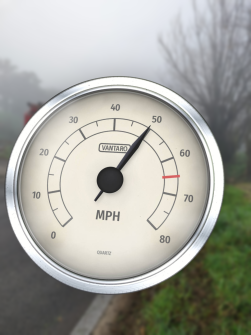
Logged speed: 50
